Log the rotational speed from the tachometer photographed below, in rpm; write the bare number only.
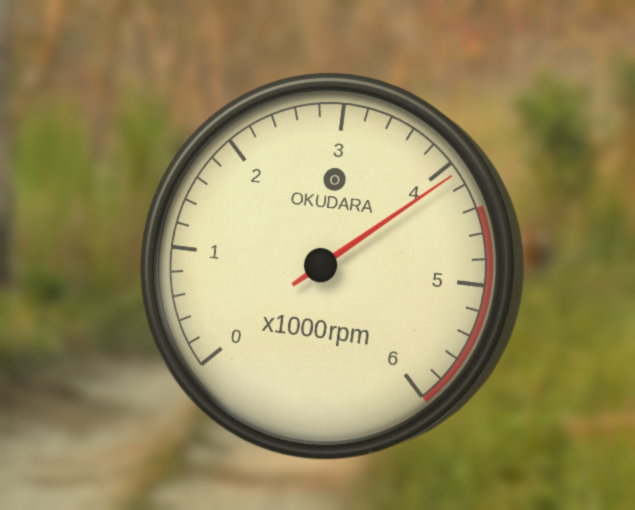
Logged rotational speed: 4100
